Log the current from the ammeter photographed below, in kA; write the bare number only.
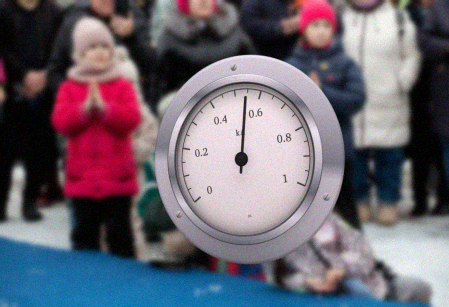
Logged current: 0.55
